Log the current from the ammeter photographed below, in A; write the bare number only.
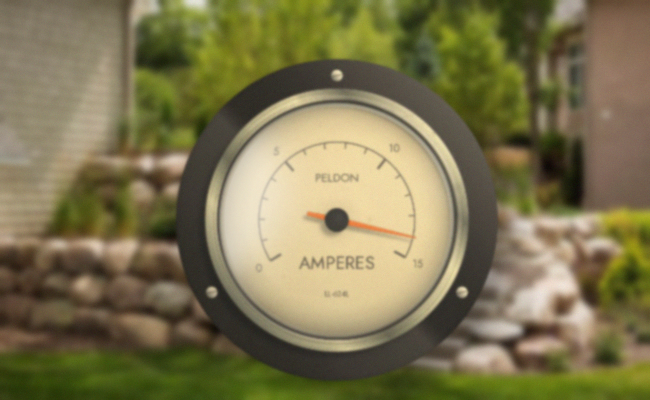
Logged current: 14
